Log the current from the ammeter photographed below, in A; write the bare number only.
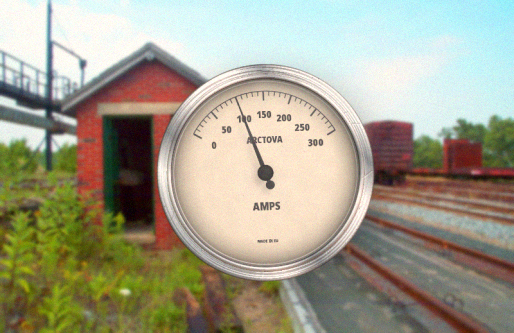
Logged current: 100
